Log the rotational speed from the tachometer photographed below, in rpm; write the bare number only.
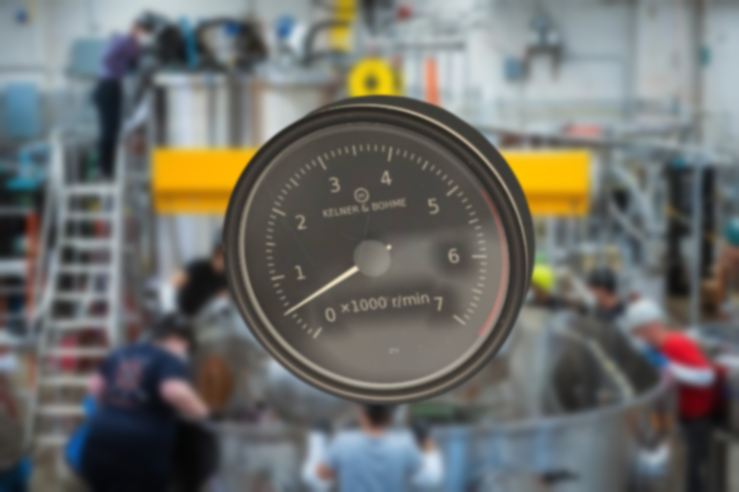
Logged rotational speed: 500
